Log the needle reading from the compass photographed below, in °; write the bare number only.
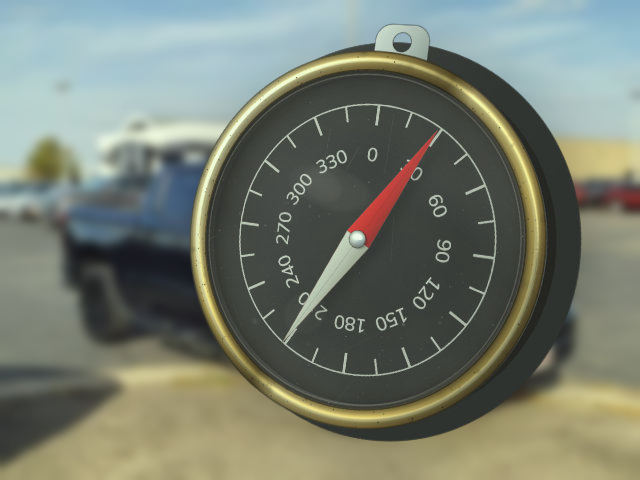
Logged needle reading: 30
